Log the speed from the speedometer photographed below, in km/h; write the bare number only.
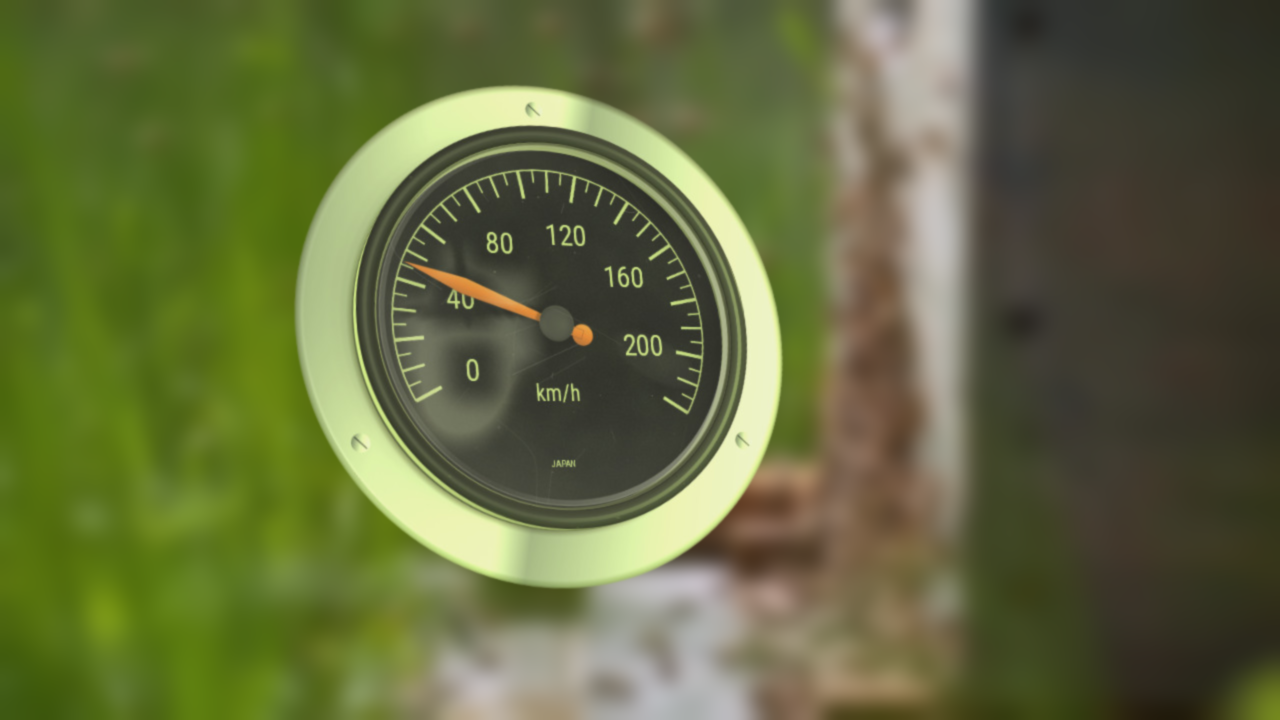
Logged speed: 45
